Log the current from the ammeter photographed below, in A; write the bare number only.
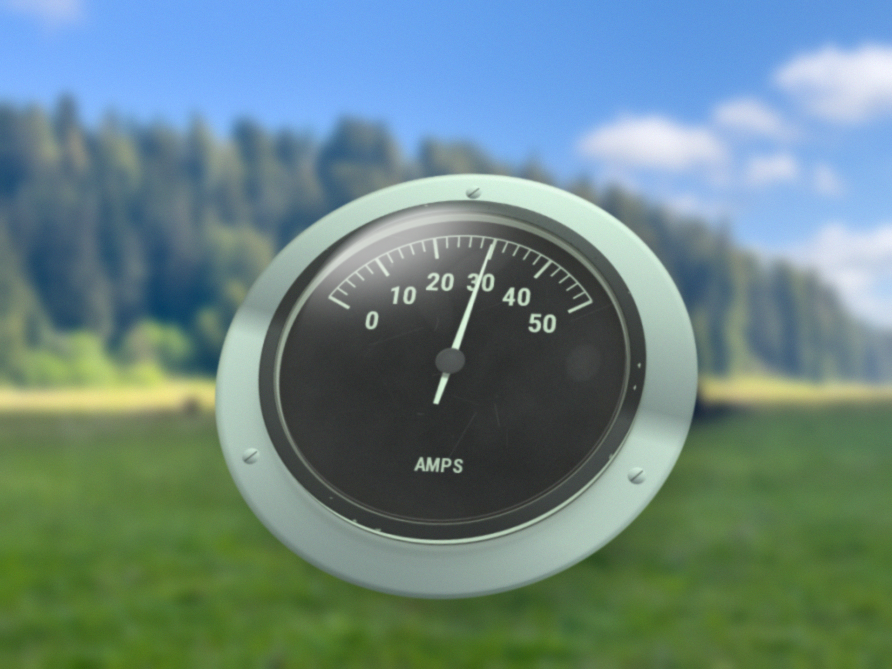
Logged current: 30
